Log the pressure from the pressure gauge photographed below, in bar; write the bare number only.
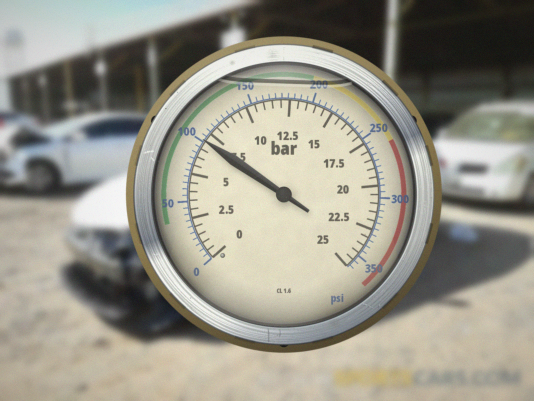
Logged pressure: 7
